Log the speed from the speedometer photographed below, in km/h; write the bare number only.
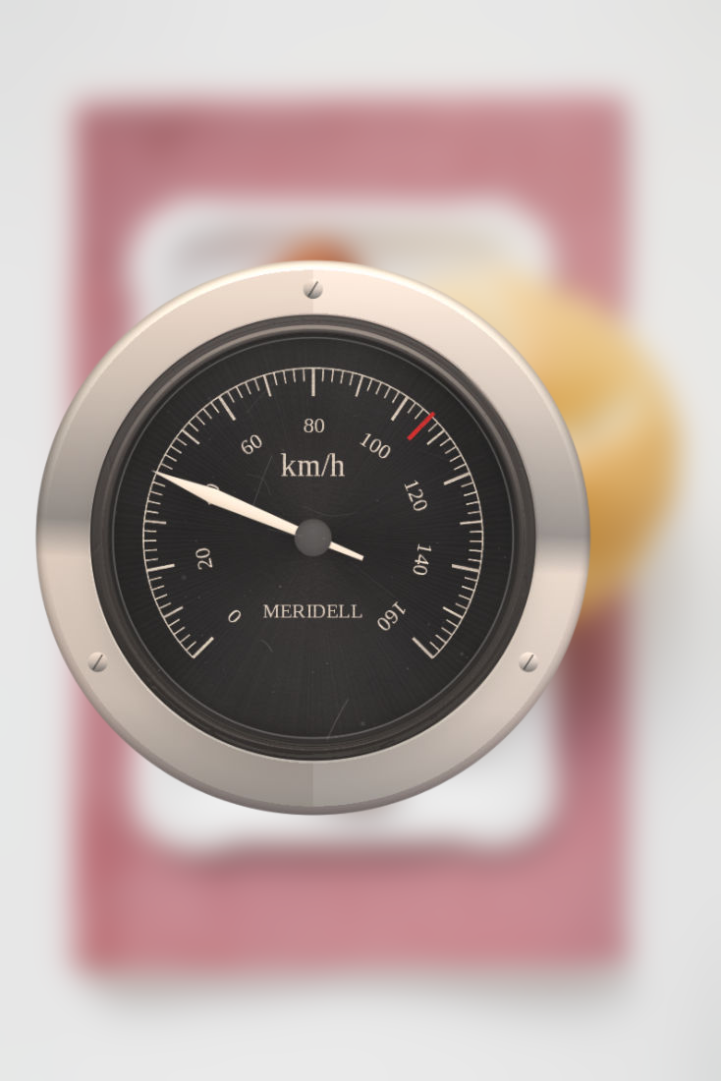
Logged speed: 40
